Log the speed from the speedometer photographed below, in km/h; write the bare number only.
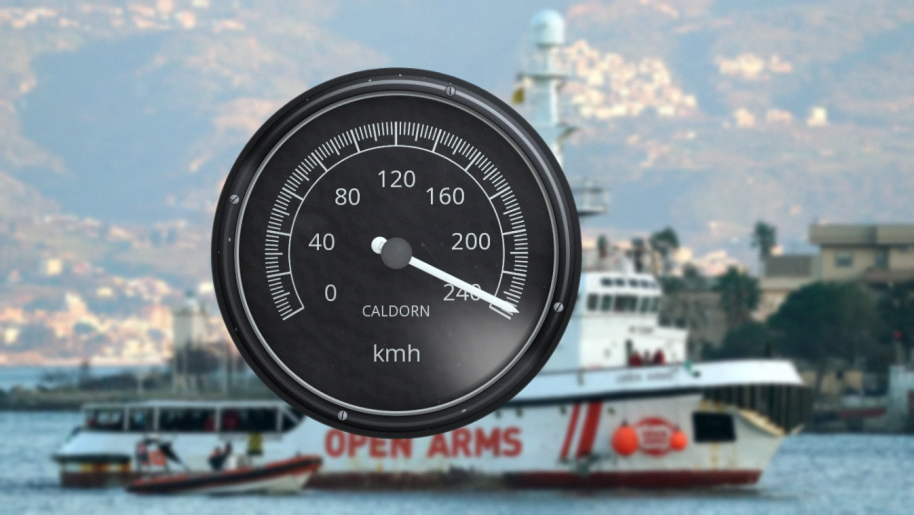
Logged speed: 236
